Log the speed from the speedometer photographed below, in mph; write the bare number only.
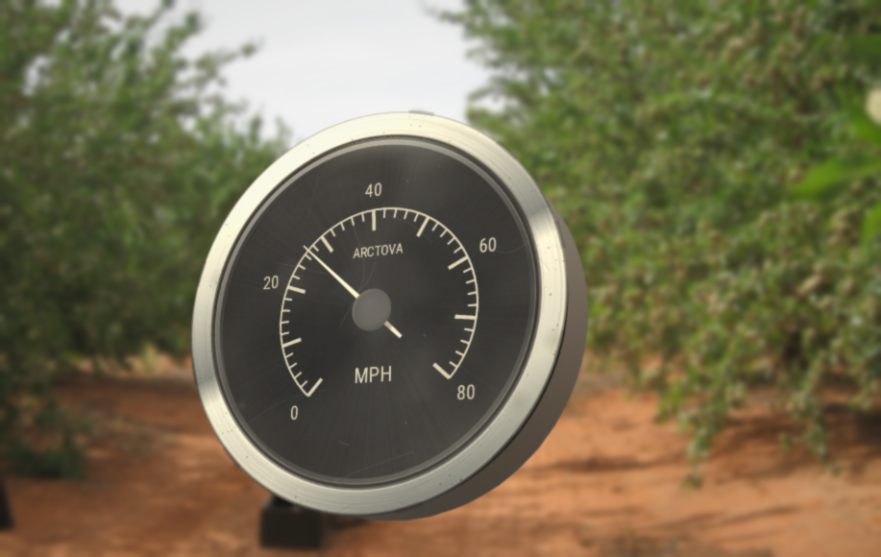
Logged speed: 27
